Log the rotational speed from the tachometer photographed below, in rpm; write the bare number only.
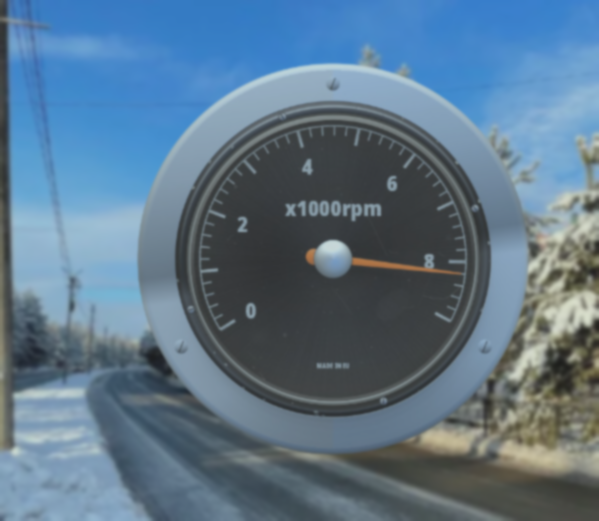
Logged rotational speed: 8200
